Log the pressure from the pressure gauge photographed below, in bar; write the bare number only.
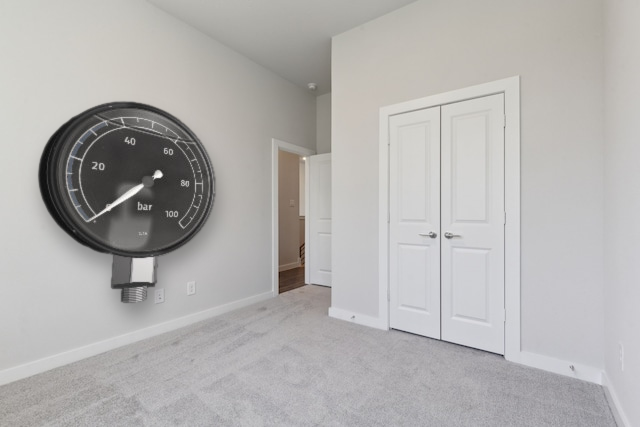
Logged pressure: 0
